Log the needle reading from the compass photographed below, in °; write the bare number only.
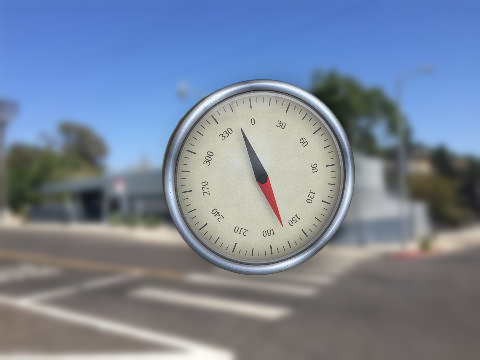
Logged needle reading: 165
